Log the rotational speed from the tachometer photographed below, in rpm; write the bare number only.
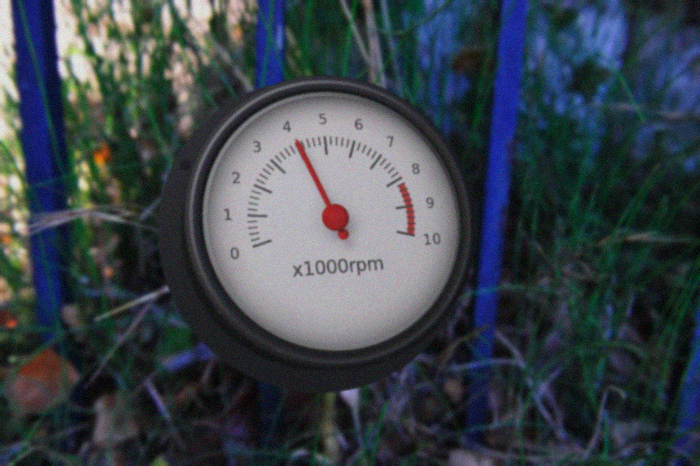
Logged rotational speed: 4000
